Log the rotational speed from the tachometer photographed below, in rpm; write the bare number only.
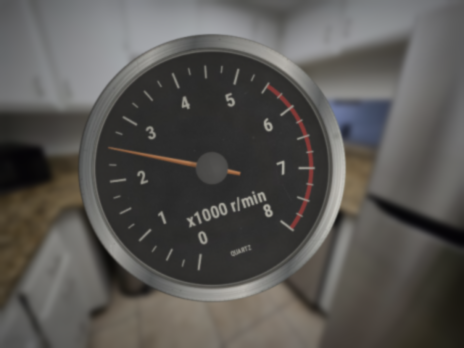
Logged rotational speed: 2500
